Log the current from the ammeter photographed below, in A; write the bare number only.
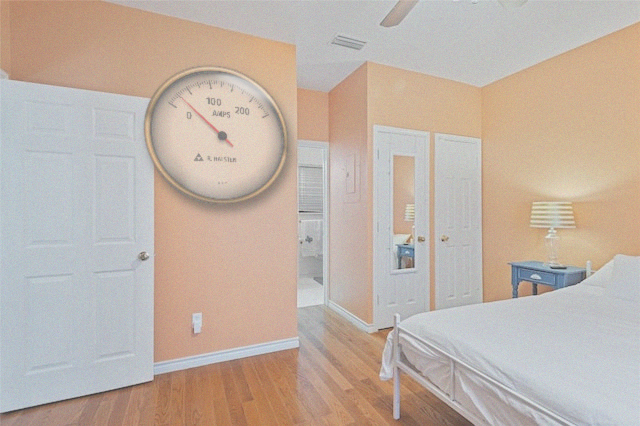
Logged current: 25
